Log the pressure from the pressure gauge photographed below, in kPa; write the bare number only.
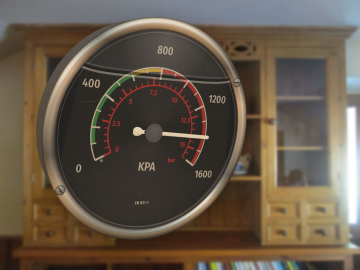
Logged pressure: 1400
